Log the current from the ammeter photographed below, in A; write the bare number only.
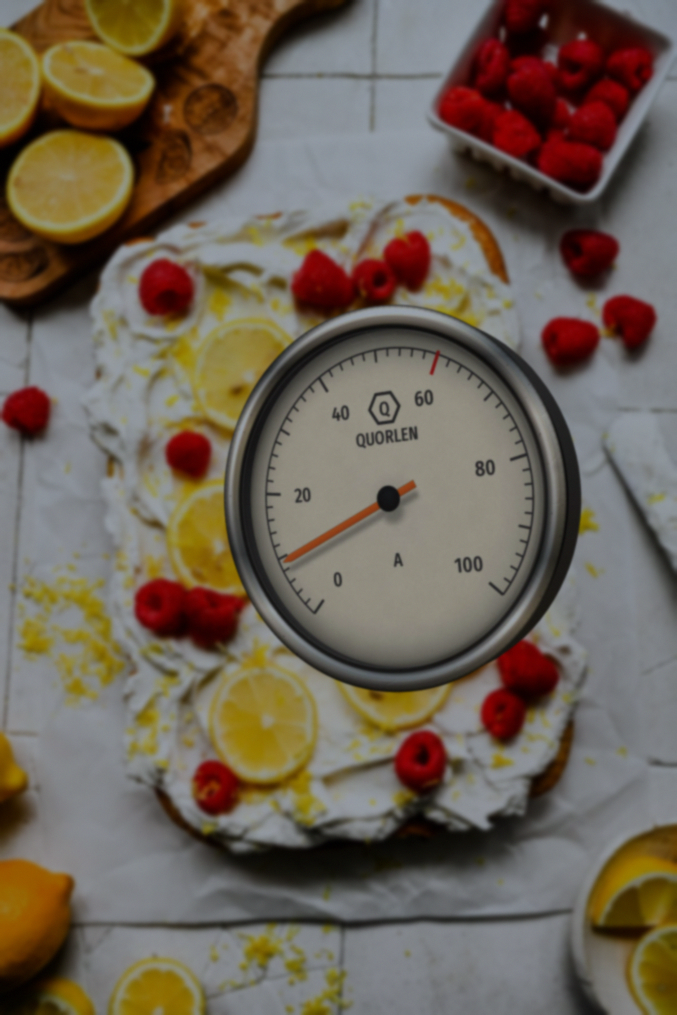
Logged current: 9
